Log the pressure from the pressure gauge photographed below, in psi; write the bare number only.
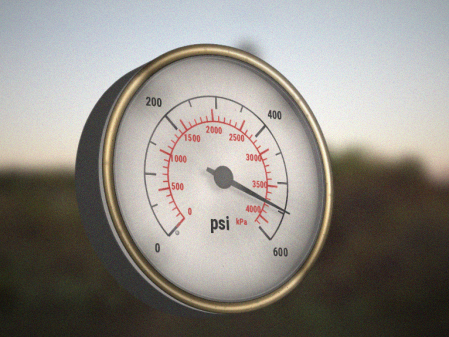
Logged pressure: 550
